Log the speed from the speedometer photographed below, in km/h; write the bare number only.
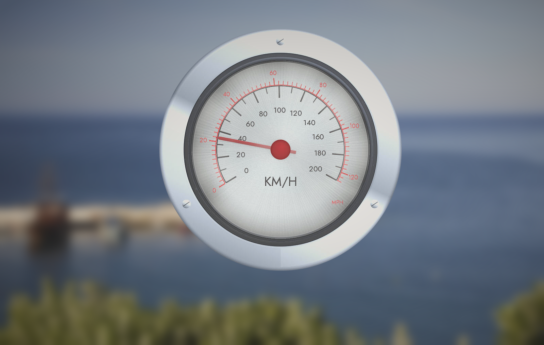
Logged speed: 35
